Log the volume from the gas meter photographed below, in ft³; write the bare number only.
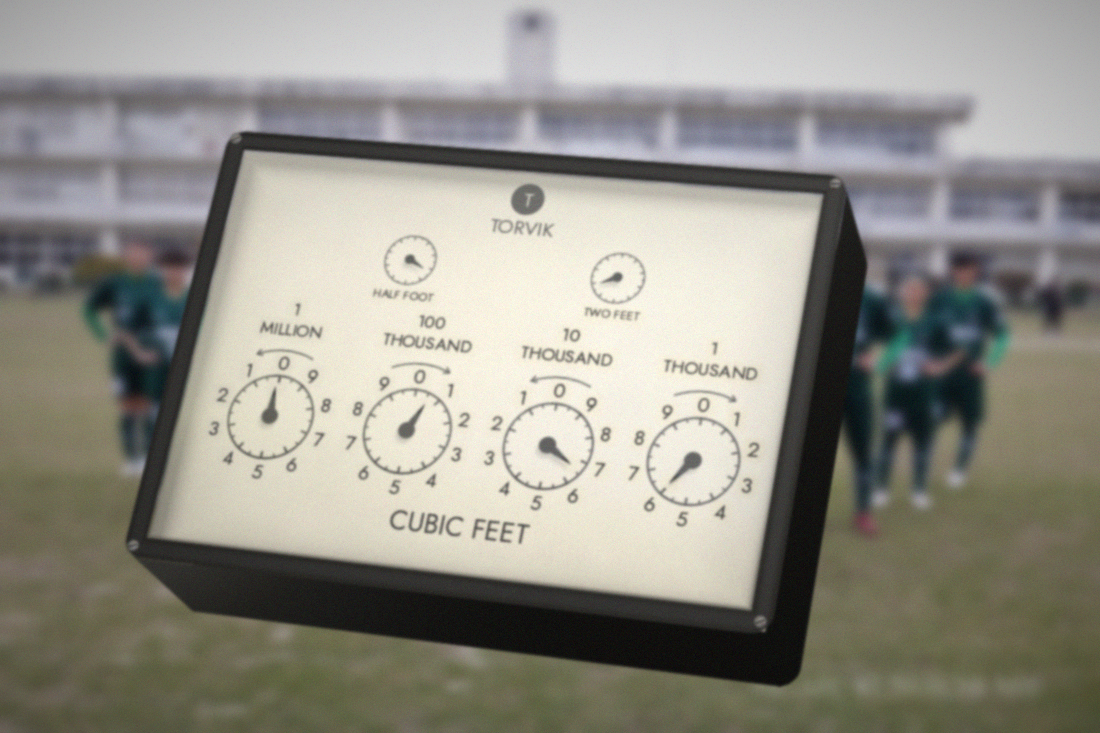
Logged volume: 6600
